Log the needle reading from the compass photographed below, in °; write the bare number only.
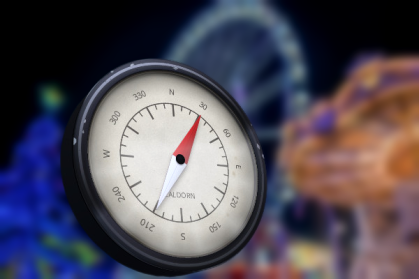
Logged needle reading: 30
